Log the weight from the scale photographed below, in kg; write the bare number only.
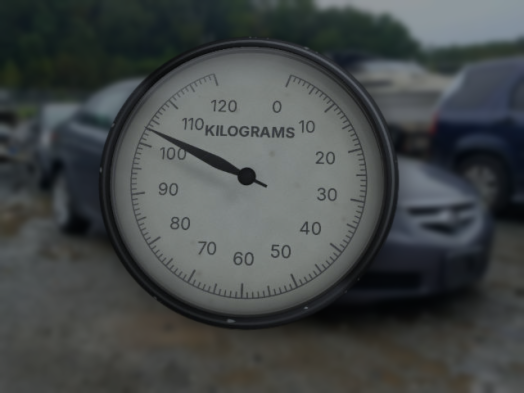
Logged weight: 103
